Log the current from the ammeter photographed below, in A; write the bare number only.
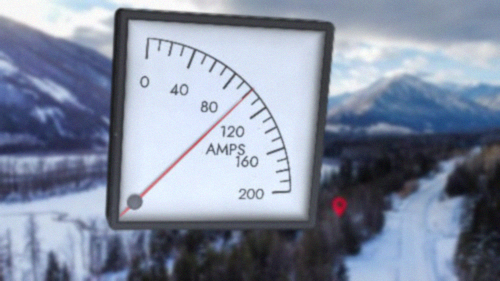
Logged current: 100
